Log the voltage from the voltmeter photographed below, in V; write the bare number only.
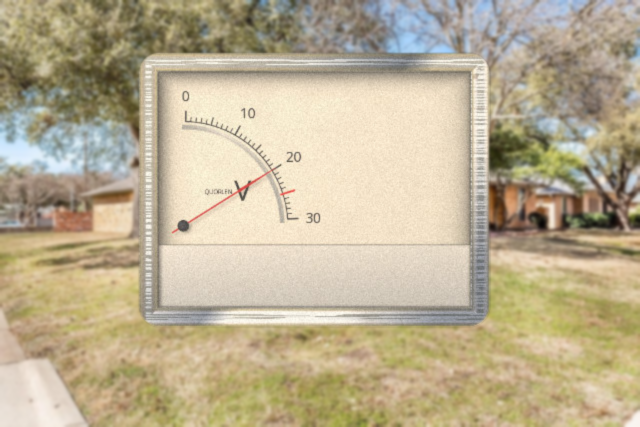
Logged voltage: 20
